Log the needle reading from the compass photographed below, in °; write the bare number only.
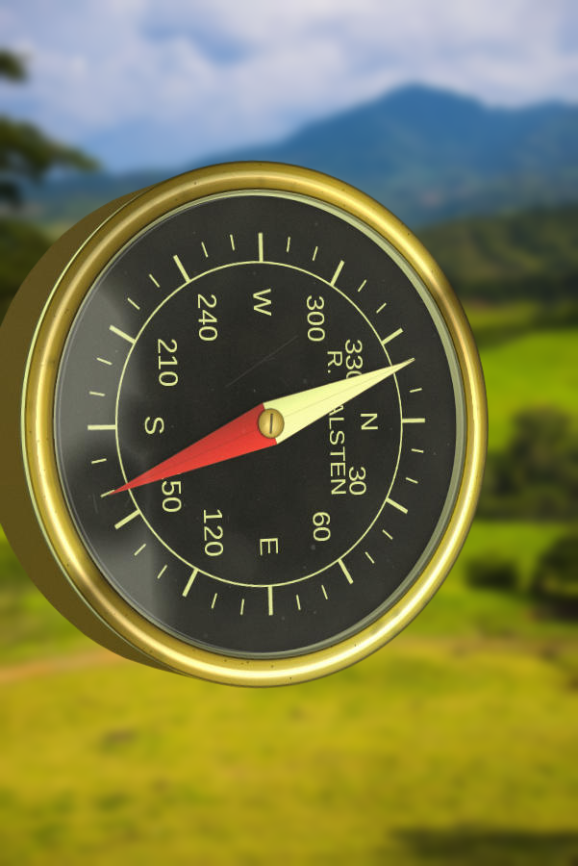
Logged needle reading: 160
